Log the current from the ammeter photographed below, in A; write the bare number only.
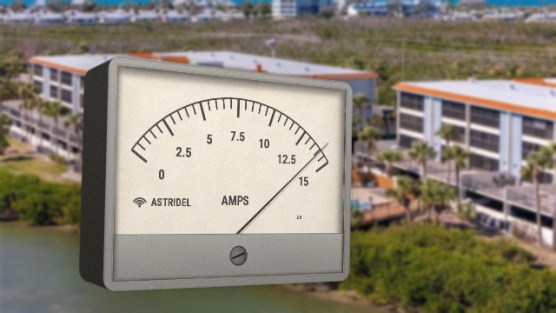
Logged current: 14
